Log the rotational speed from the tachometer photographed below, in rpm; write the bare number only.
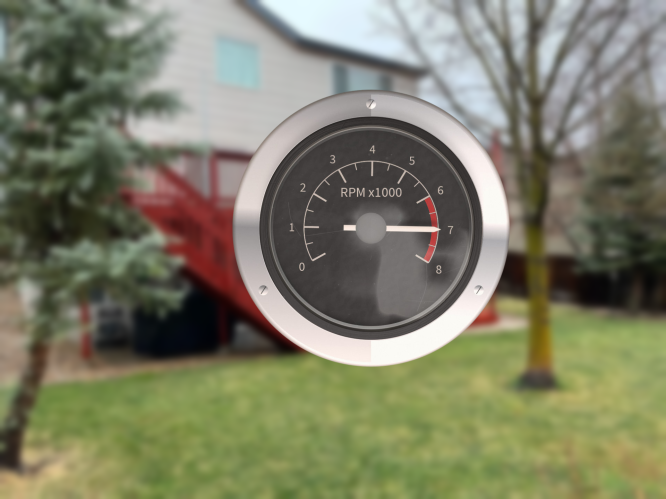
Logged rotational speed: 7000
